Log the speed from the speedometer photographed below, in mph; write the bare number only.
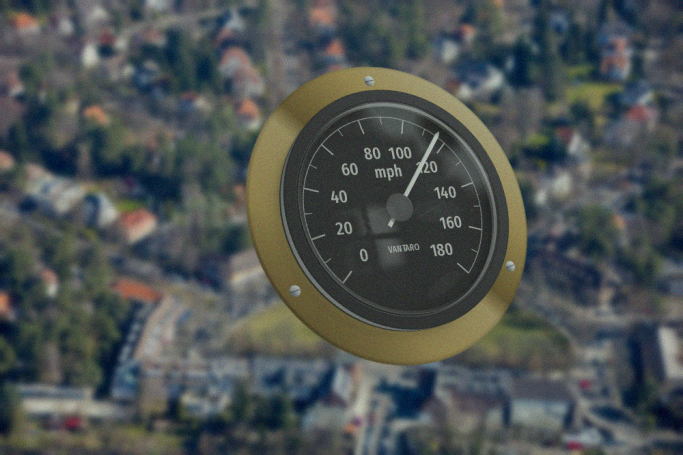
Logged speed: 115
